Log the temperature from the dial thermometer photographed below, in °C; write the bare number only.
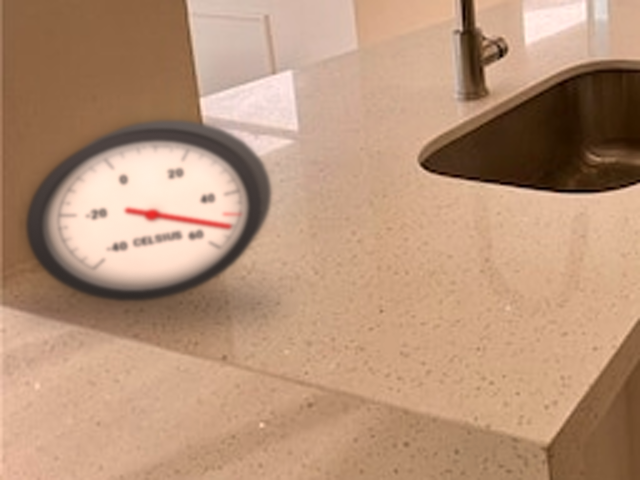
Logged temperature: 52
